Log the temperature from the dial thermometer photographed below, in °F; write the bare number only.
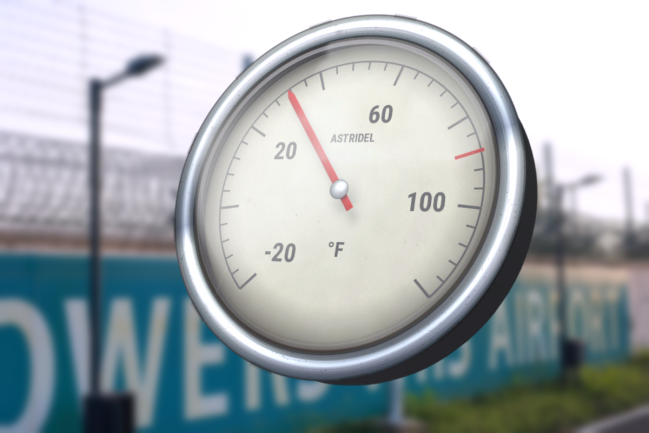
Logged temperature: 32
